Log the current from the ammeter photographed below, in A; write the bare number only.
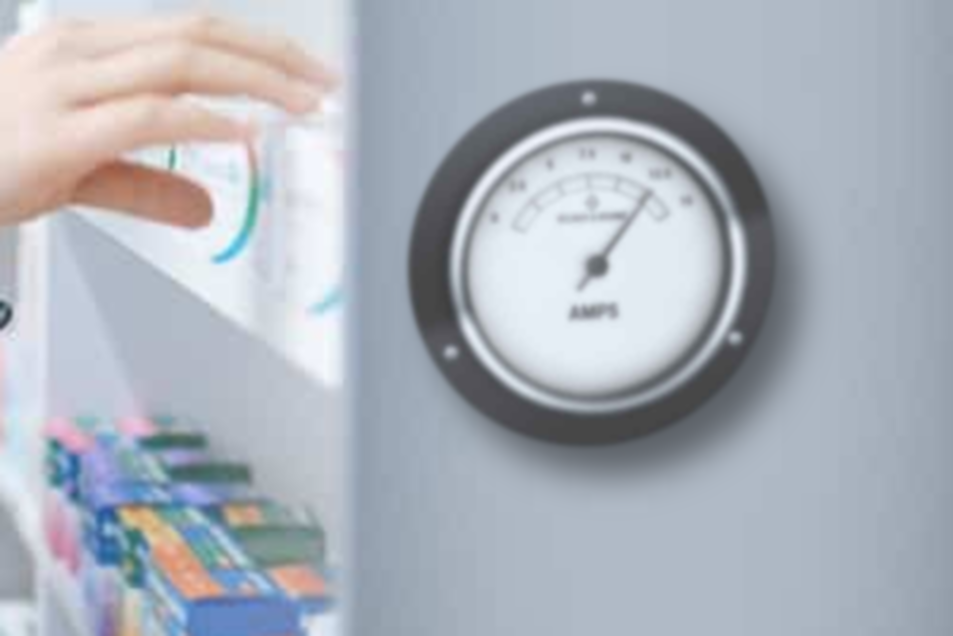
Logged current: 12.5
